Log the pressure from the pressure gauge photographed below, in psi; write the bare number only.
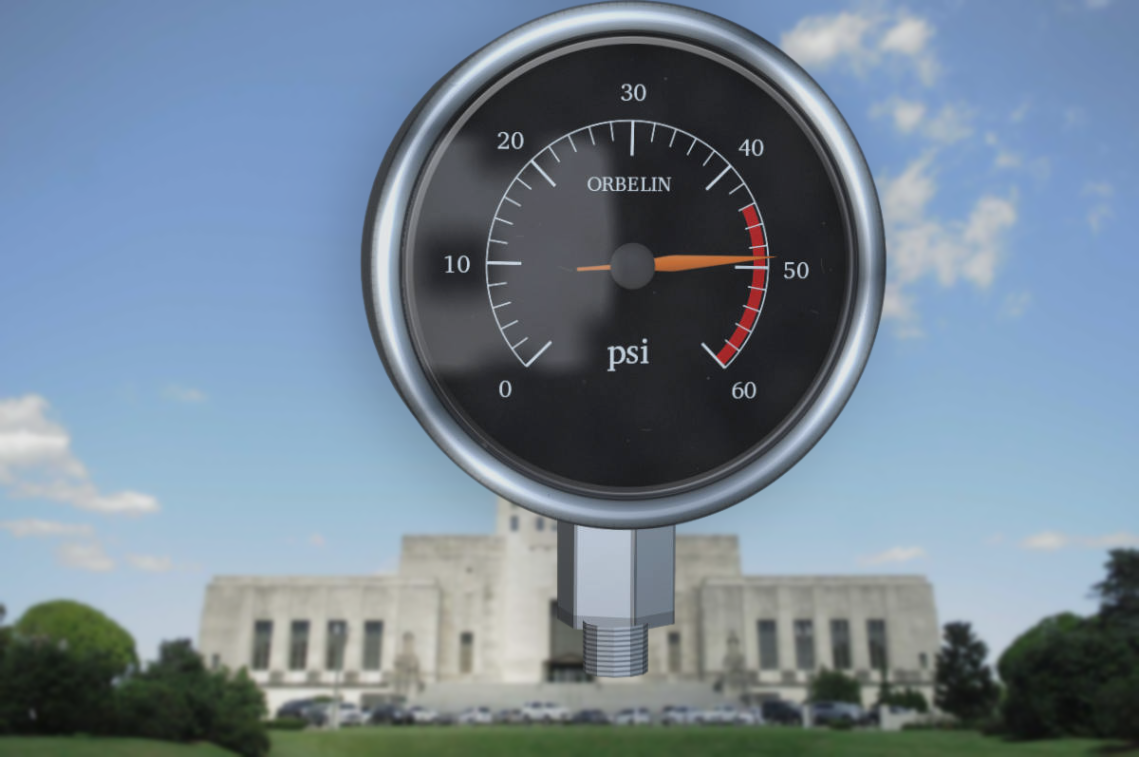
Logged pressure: 49
